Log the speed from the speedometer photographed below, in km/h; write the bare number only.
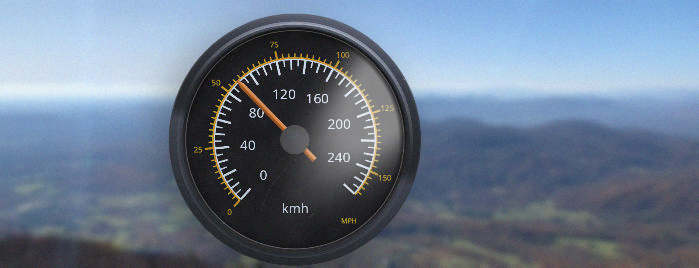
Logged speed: 90
